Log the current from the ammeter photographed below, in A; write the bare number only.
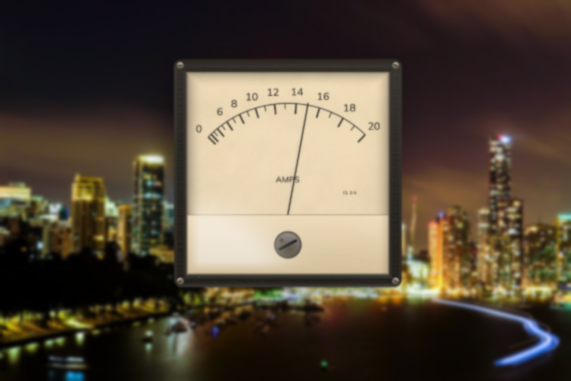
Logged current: 15
